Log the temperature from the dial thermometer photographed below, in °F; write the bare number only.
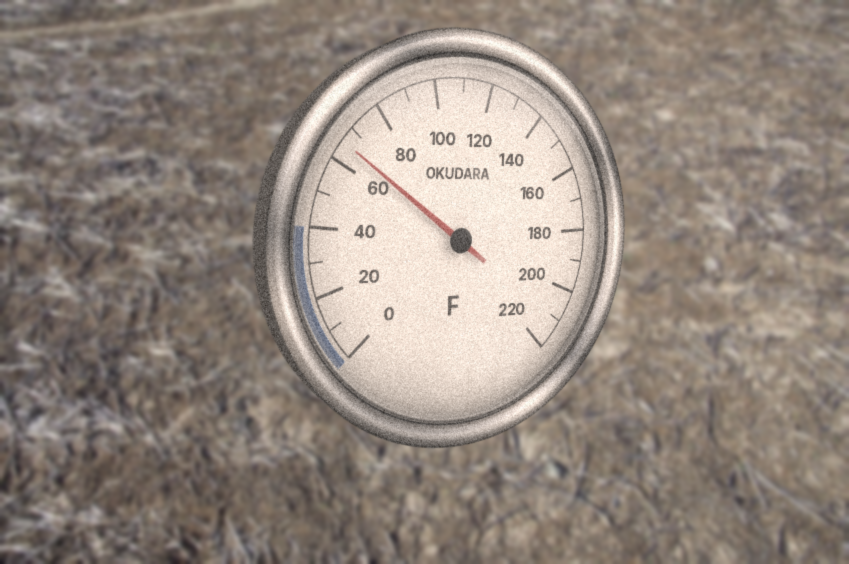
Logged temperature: 65
